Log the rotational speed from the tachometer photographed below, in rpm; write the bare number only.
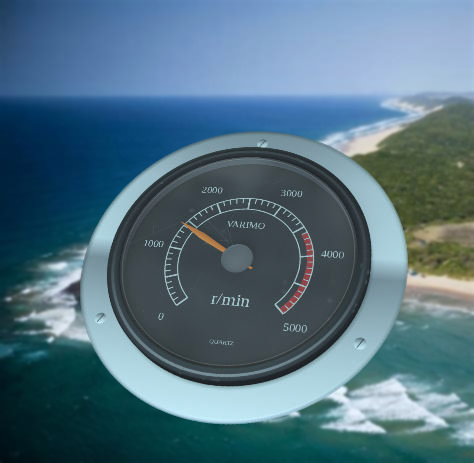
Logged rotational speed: 1400
